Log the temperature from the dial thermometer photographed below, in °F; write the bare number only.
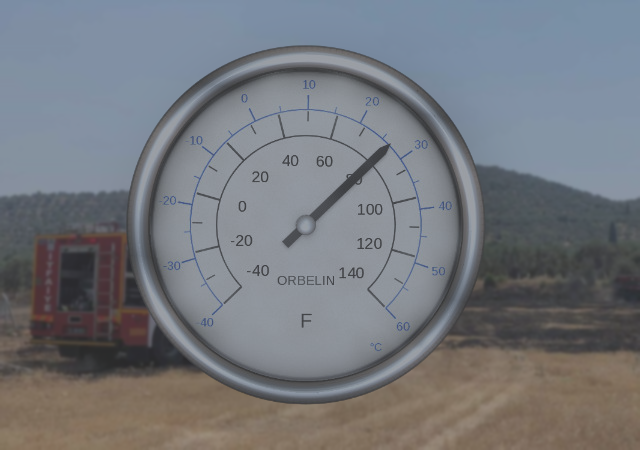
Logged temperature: 80
